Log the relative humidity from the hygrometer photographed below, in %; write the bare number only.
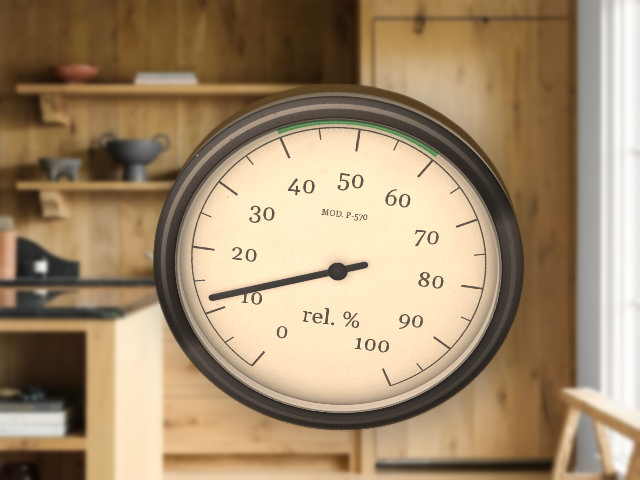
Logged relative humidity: 12.5
